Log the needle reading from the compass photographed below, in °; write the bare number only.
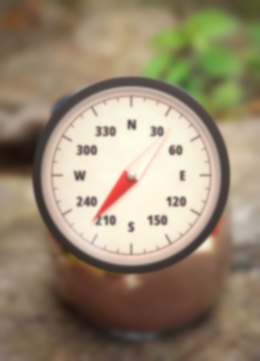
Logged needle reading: 220
